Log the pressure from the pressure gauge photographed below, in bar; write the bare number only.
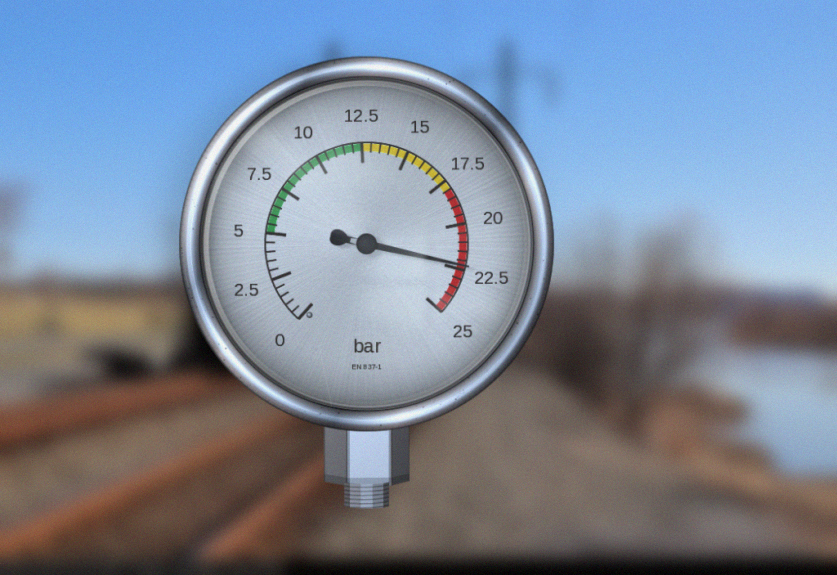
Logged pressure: 22.25
